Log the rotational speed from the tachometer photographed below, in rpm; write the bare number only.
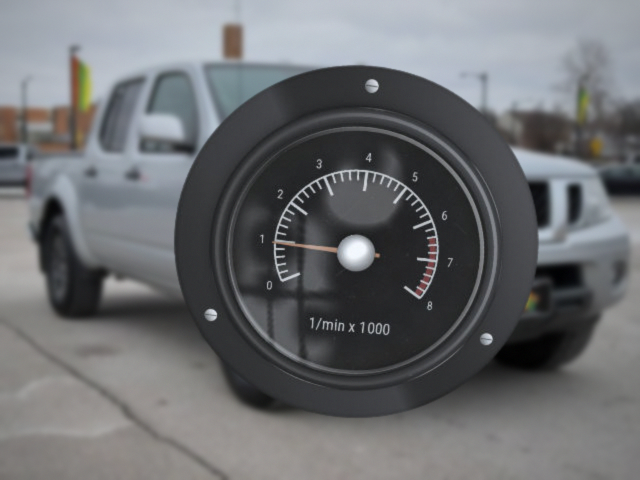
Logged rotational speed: 1000
